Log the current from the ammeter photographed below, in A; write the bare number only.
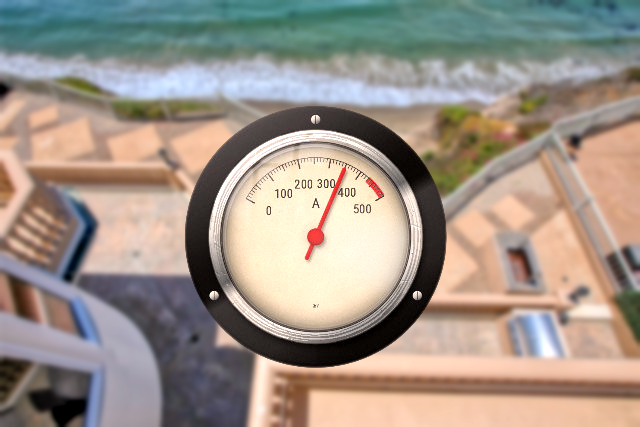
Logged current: 350
